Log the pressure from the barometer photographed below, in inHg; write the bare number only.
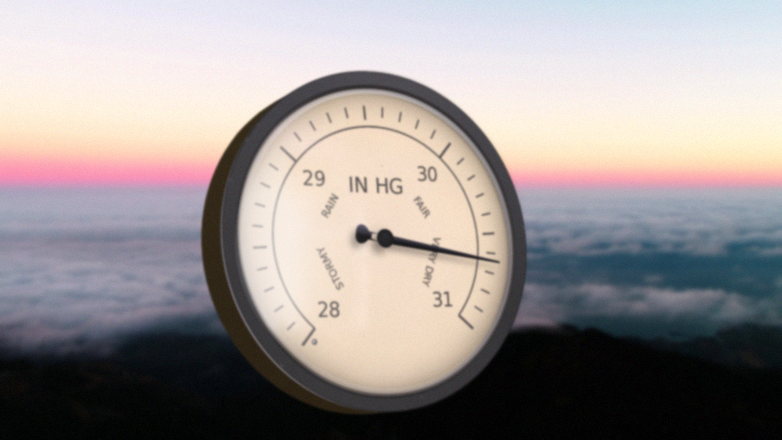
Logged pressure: 30.65
